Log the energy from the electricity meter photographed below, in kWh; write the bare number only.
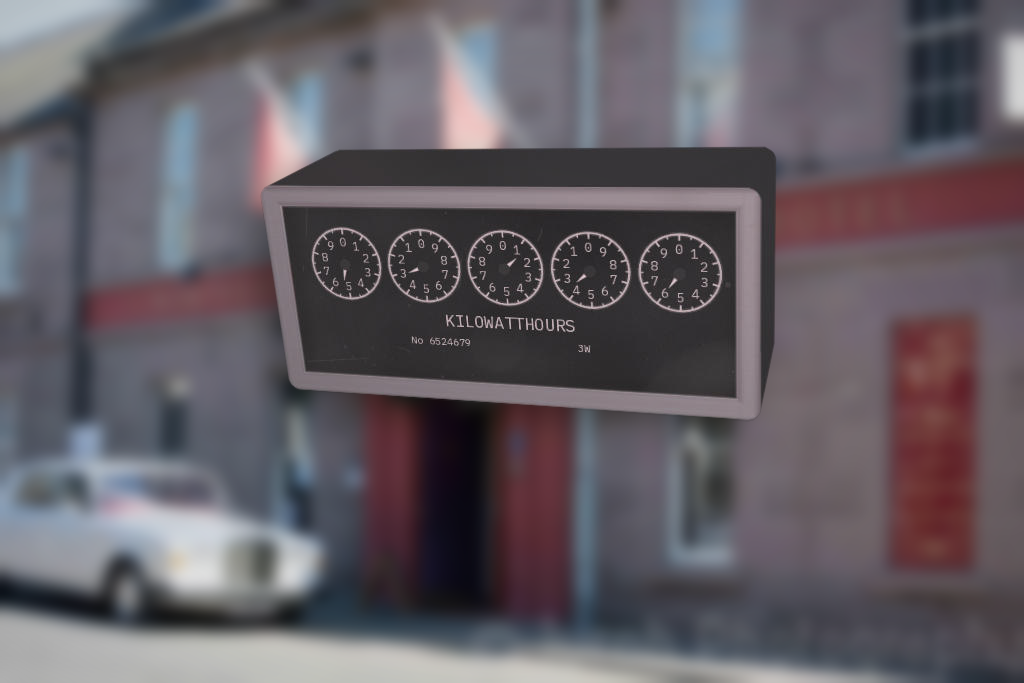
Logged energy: 53136
